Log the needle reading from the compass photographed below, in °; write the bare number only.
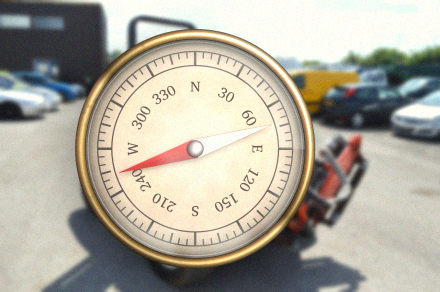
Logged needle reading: 252.5
